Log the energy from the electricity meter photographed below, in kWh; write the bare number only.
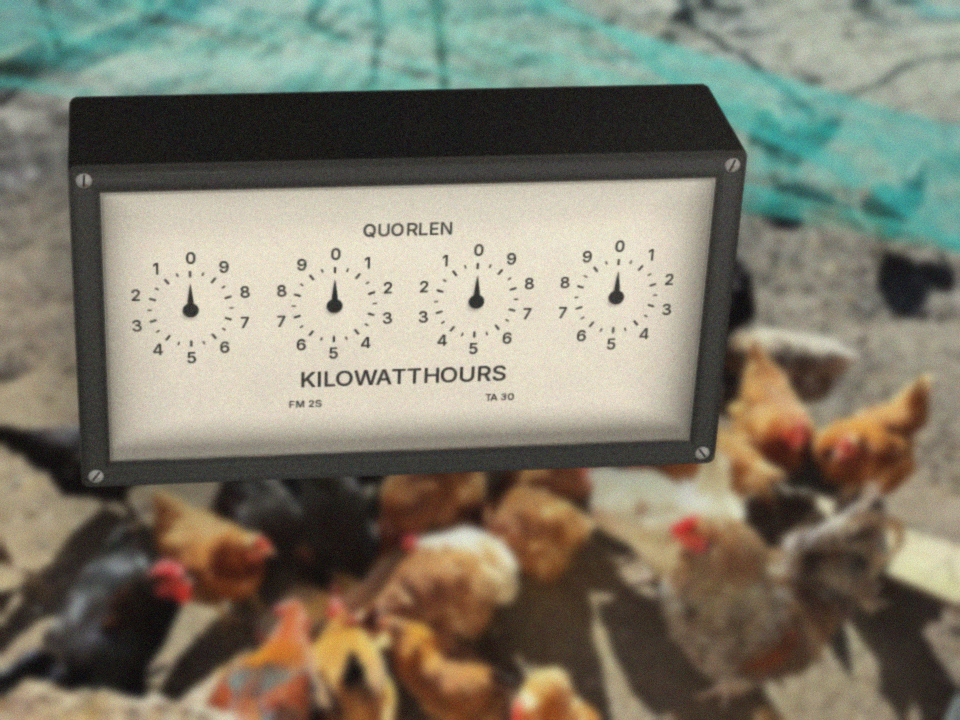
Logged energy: 0
